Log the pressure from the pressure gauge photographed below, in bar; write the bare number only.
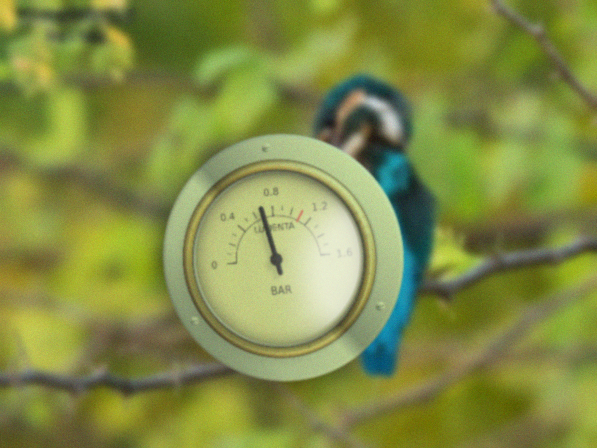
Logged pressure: 0.7
